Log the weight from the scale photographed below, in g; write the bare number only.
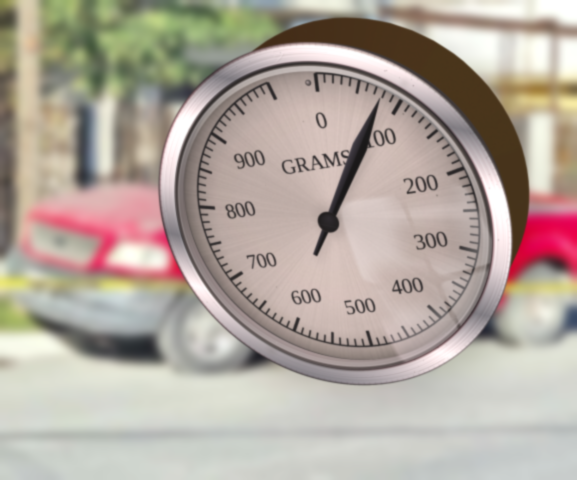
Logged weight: 80
